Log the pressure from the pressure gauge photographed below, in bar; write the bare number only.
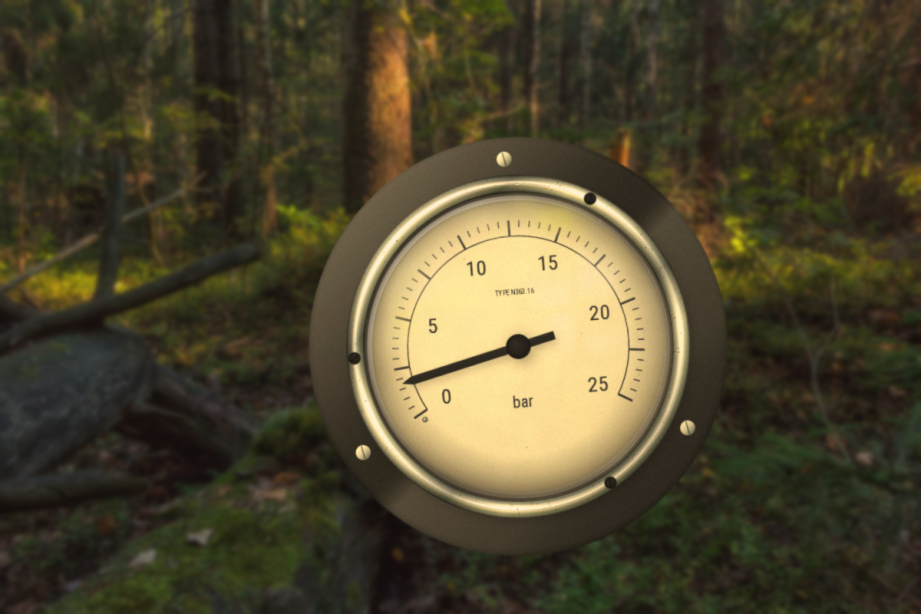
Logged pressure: 1.75
